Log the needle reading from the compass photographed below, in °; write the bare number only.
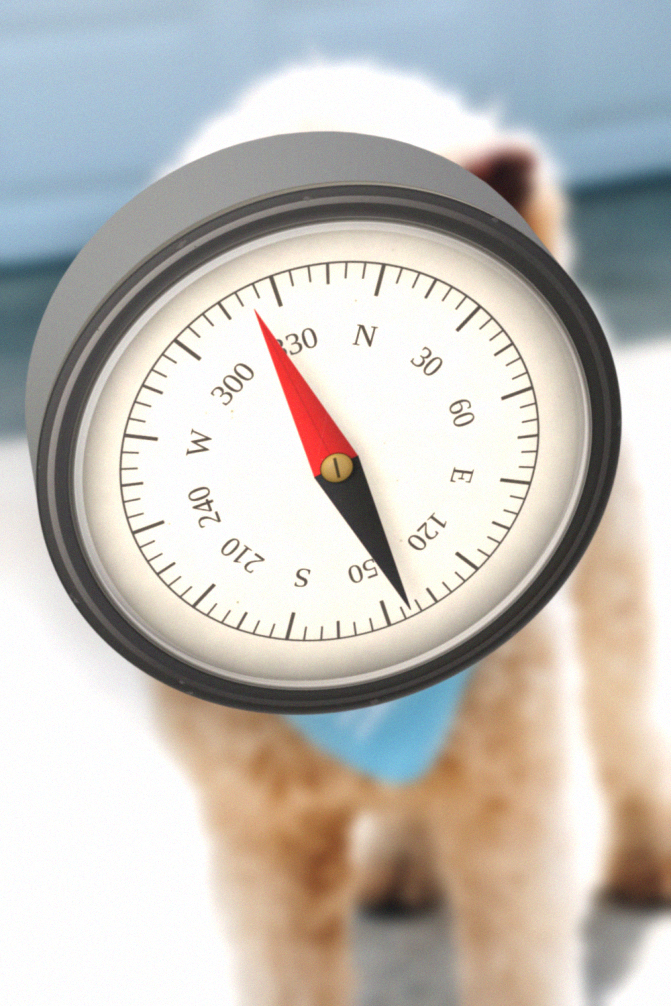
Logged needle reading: 322.5
